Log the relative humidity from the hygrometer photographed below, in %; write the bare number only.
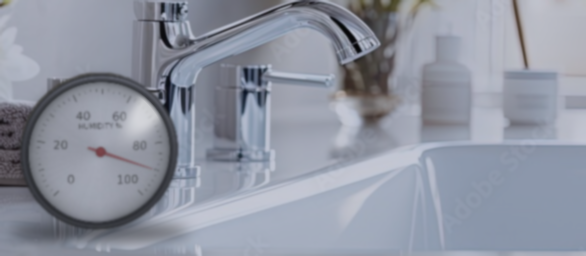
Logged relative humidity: 90
